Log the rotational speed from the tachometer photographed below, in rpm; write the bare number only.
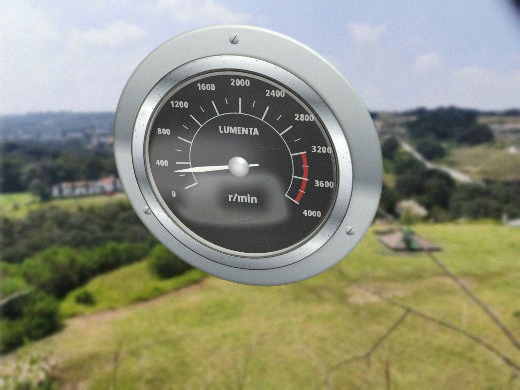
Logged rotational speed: 300
